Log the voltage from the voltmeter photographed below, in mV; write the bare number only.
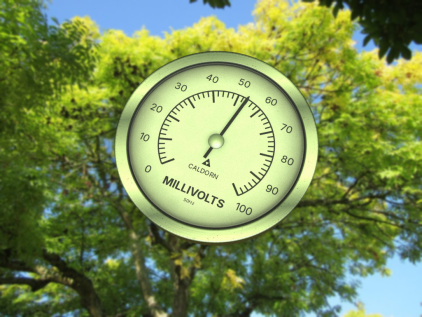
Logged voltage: 54
